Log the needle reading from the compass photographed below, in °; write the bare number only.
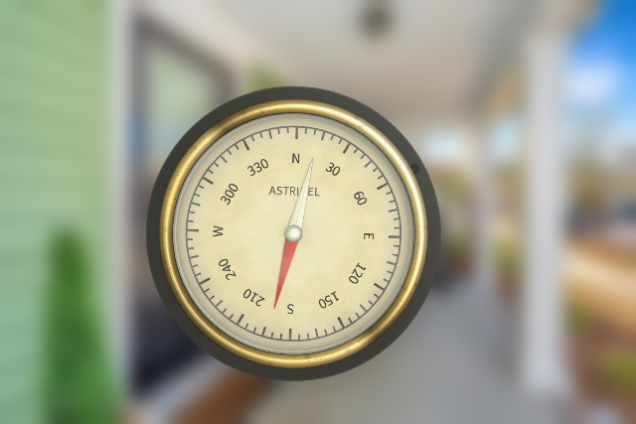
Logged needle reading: 192.5
